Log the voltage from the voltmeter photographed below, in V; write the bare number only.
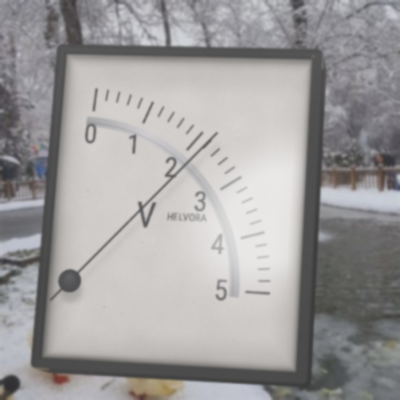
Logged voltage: 2.2
